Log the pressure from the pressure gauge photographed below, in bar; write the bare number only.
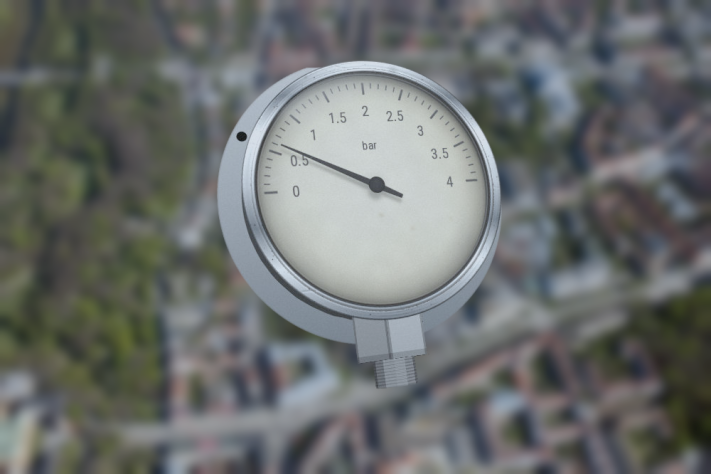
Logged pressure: 0.6
